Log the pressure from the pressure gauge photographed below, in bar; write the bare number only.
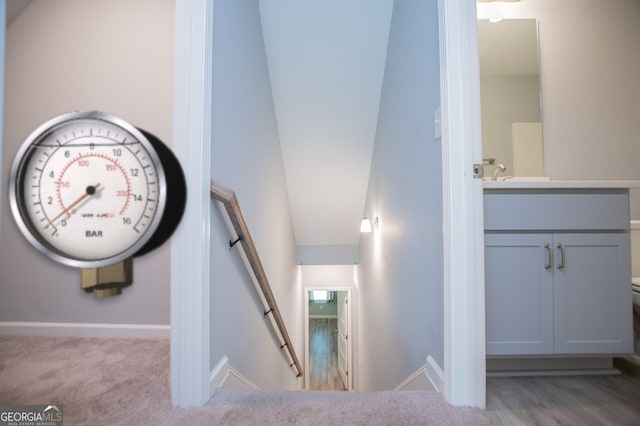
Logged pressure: 0.5
